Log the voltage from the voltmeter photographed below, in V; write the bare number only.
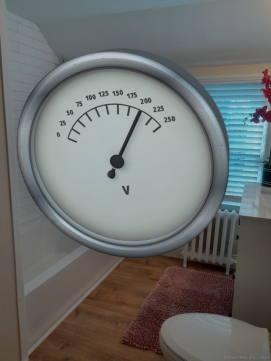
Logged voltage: 200
